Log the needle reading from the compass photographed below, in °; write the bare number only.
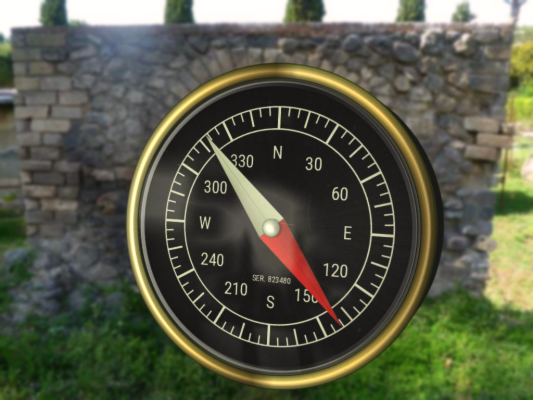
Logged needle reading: 140
